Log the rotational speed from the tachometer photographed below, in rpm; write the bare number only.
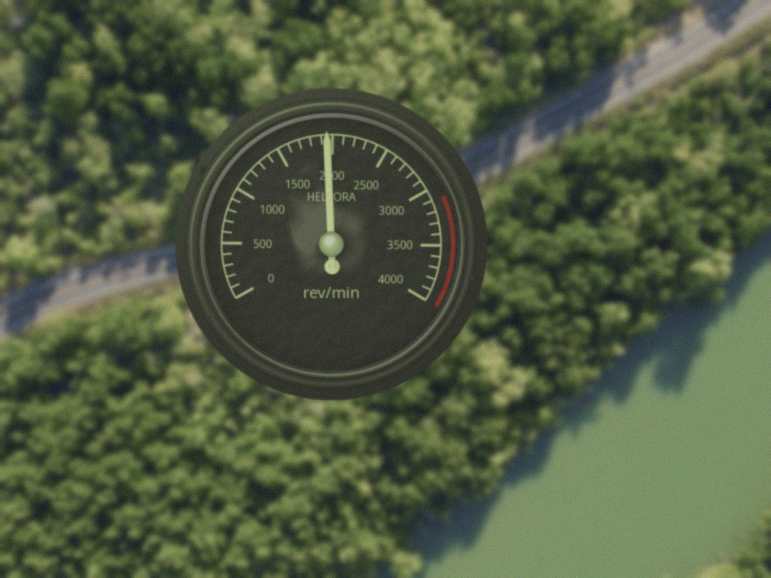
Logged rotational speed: 1950
